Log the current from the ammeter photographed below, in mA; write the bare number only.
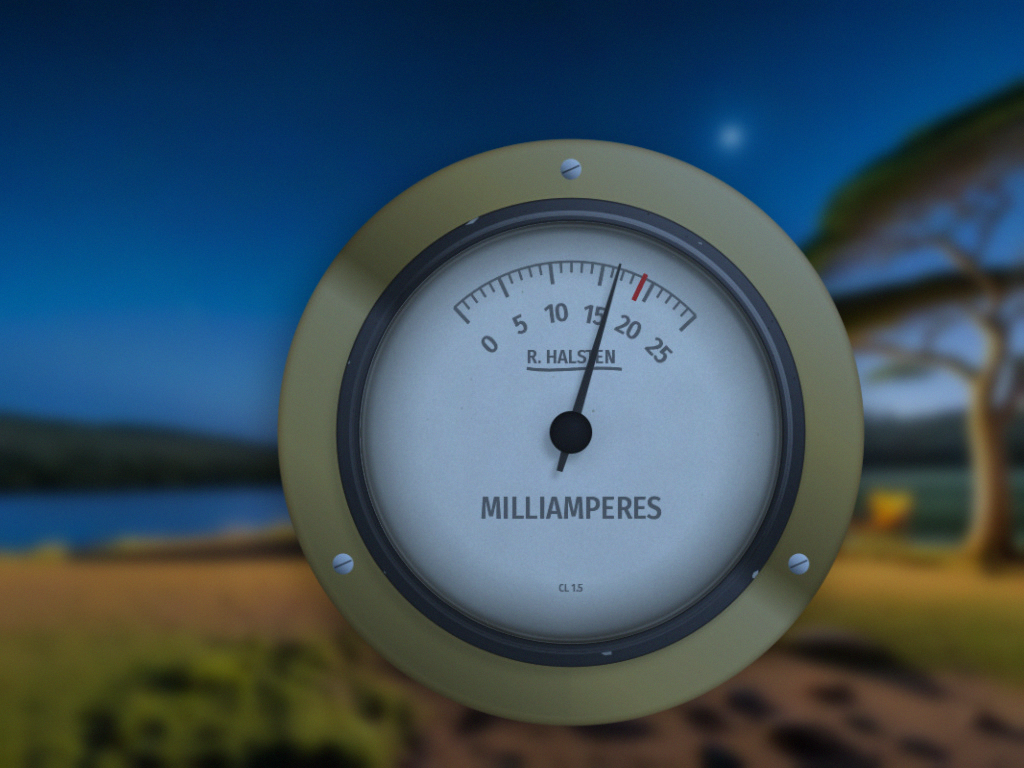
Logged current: 16.5
